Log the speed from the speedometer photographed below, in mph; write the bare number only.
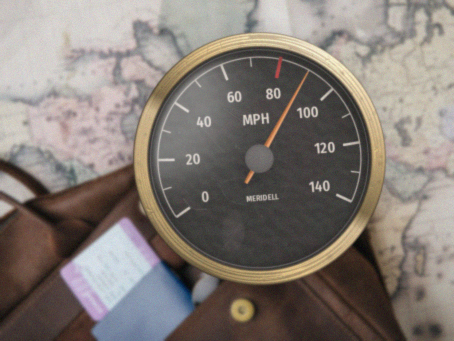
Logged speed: 90
